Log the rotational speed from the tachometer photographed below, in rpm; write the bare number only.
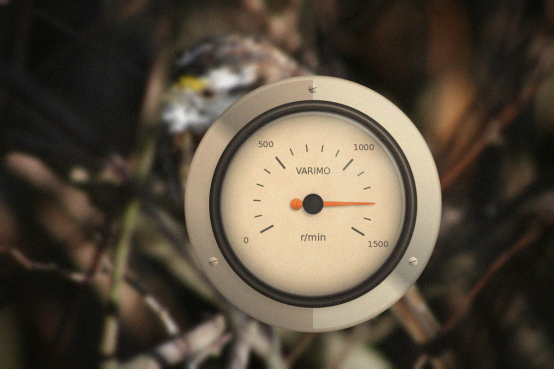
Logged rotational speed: 1300
